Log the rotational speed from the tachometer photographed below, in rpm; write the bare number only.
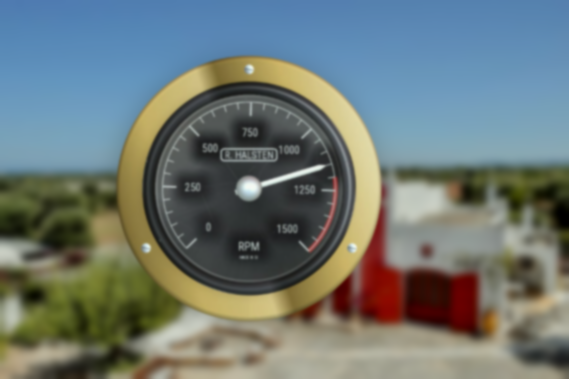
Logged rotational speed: 1150
